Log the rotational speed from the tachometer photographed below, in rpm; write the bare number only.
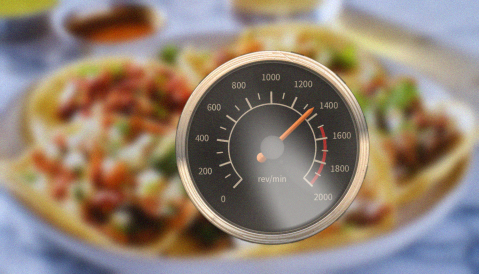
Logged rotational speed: 1350
